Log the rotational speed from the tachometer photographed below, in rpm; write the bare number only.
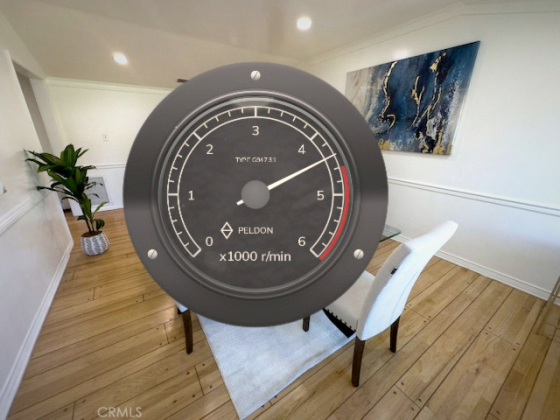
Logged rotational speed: 4400
